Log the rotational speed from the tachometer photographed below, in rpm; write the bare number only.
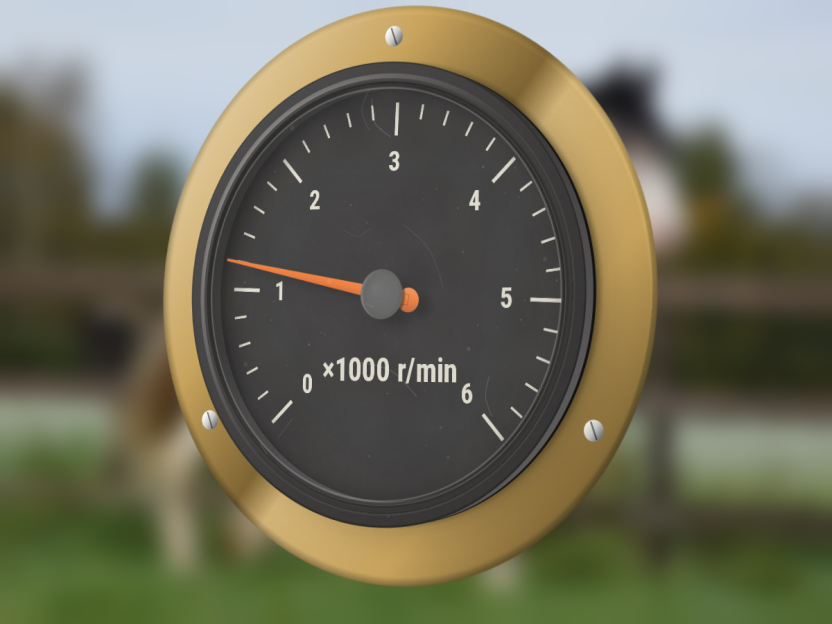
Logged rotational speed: 1200
